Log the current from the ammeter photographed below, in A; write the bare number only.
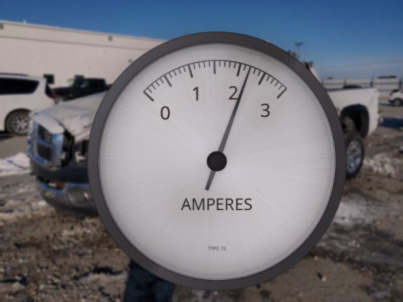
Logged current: 2.2
